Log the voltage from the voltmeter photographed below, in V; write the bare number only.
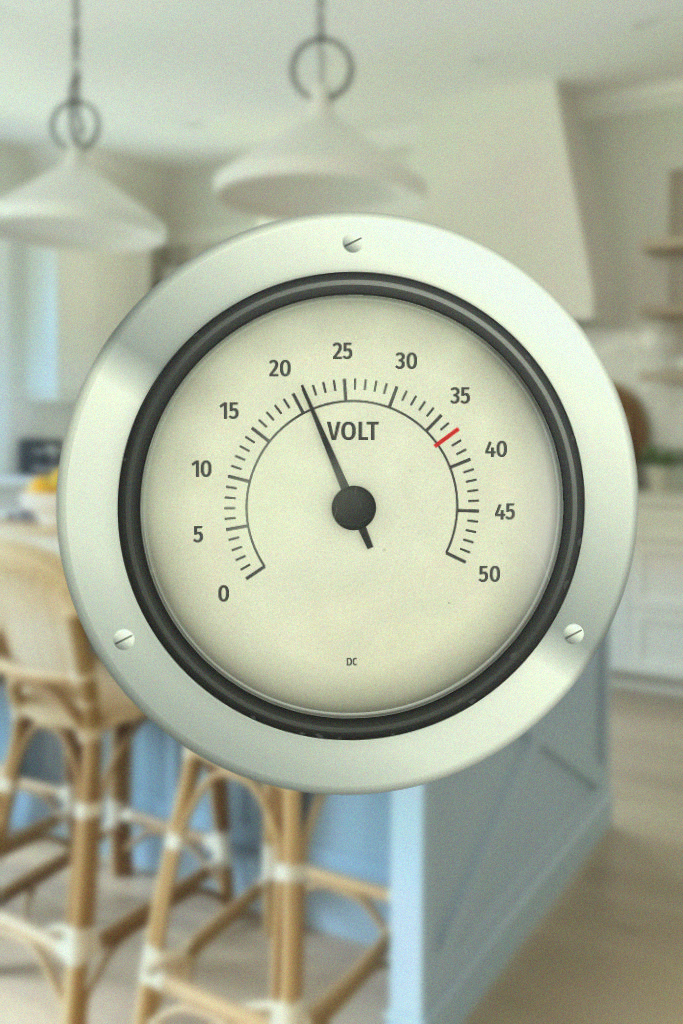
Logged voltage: 21
